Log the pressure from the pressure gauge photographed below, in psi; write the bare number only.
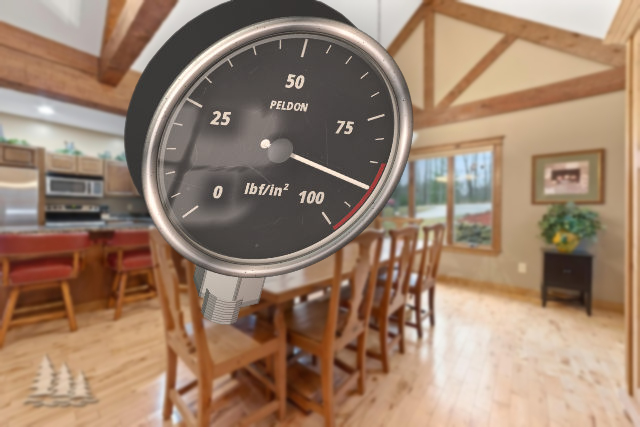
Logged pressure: 90
